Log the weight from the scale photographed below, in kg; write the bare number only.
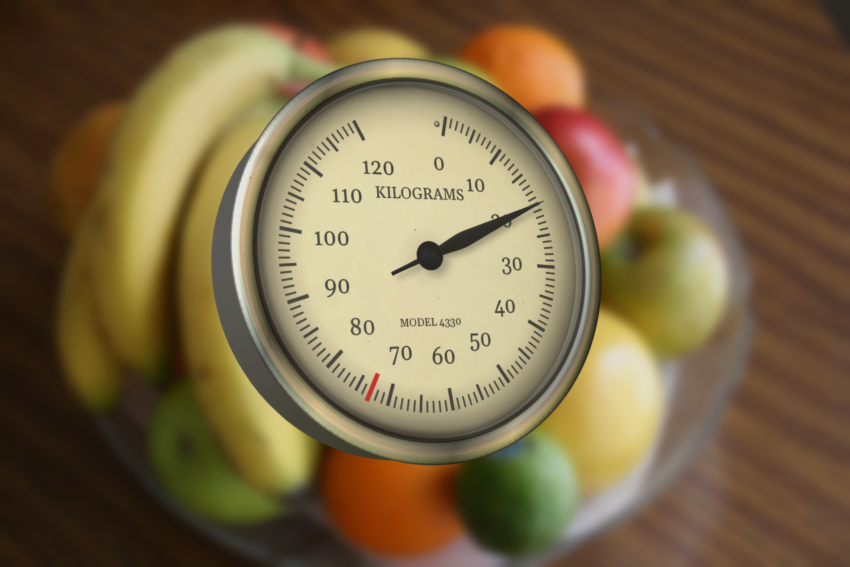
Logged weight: 20
